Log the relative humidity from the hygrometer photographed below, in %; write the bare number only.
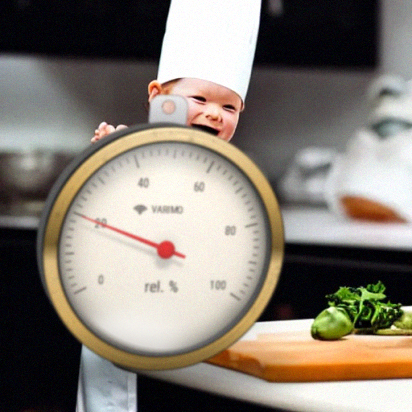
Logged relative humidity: 20
